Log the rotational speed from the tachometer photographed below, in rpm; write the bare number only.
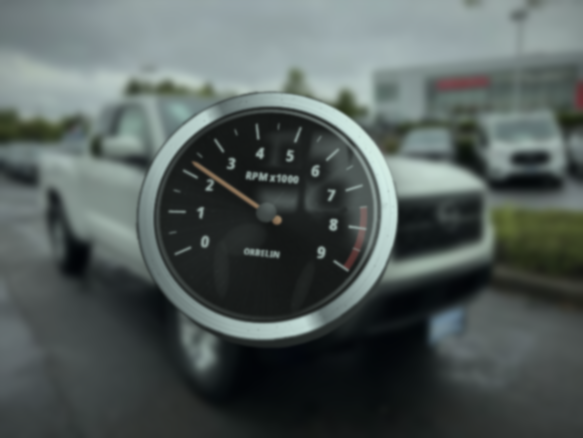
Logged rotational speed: 2250
